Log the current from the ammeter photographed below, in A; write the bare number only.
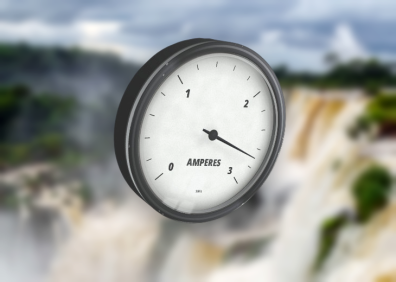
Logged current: 2.7
